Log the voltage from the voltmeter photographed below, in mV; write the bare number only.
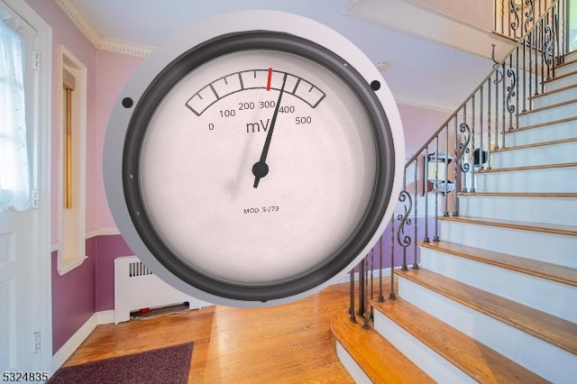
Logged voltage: 350
